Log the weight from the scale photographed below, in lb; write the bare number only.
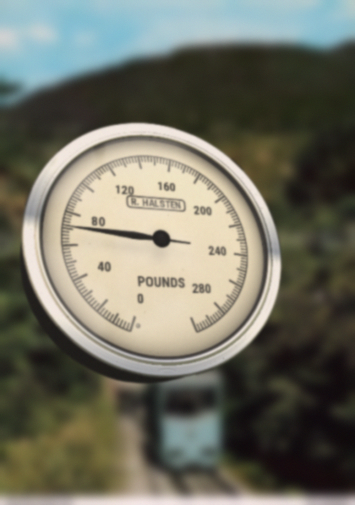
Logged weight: 70
